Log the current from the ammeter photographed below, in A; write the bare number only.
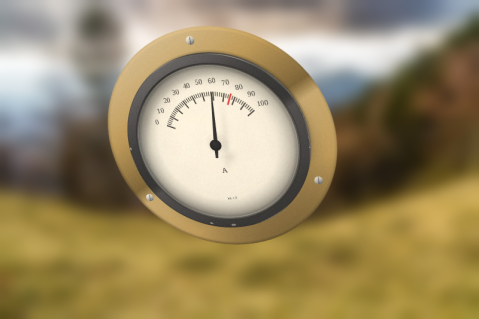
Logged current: 60
